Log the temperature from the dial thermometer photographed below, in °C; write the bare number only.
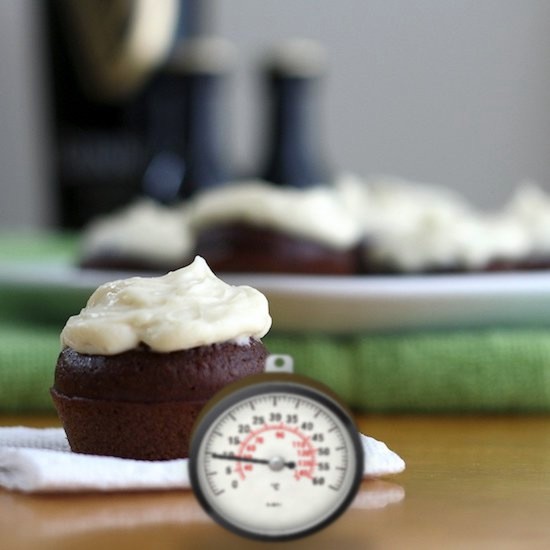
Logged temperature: 10
